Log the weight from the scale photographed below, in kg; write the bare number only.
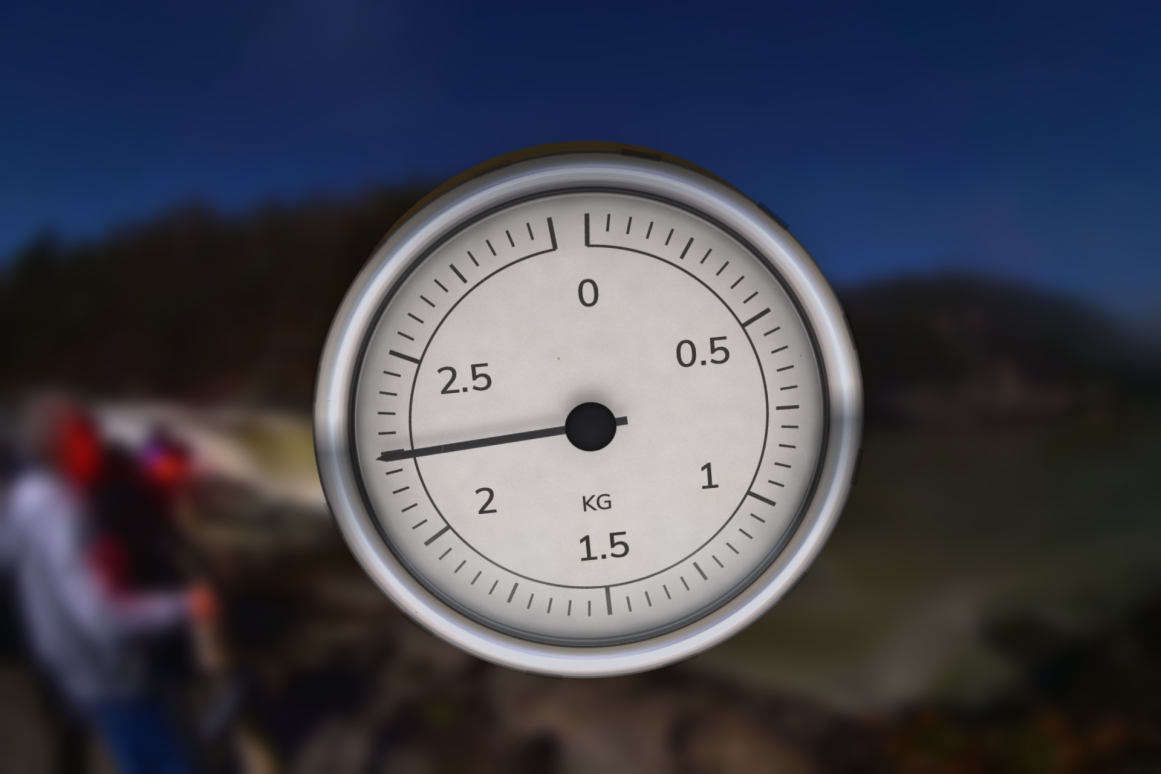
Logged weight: 2.25
